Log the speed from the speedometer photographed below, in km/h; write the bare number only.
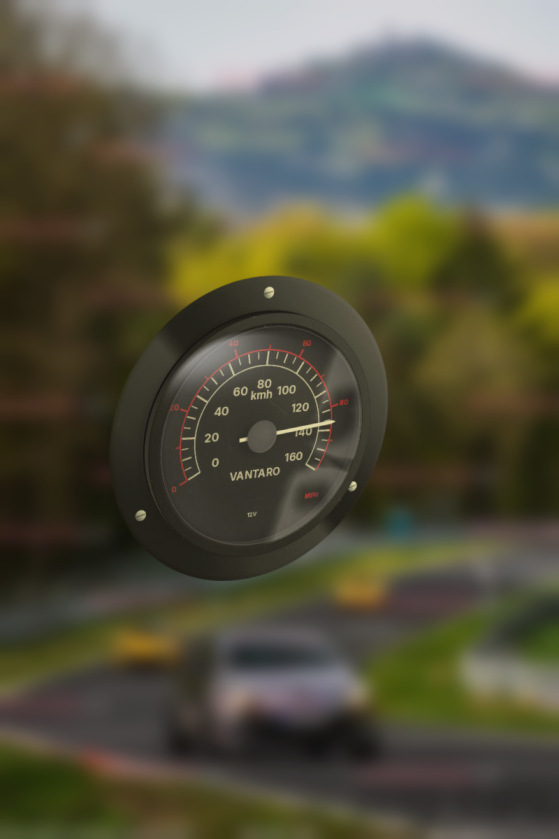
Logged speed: 135
